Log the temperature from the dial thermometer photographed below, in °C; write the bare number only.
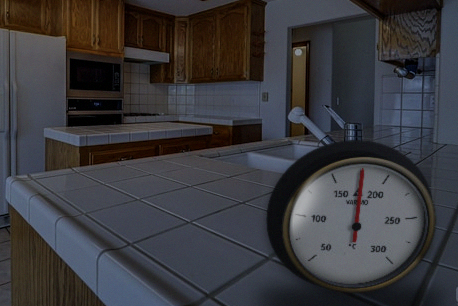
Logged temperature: 175
